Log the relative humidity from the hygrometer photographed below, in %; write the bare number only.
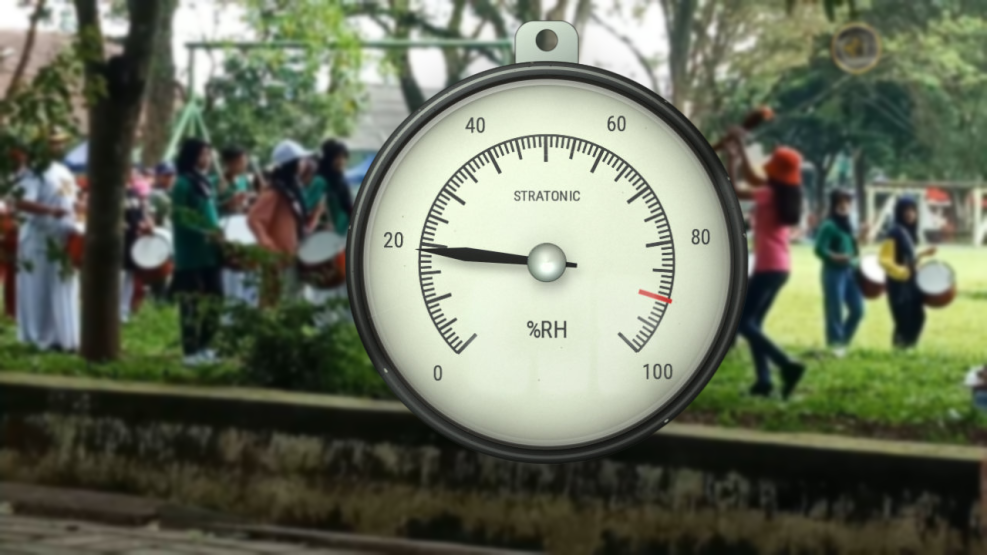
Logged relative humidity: 19
